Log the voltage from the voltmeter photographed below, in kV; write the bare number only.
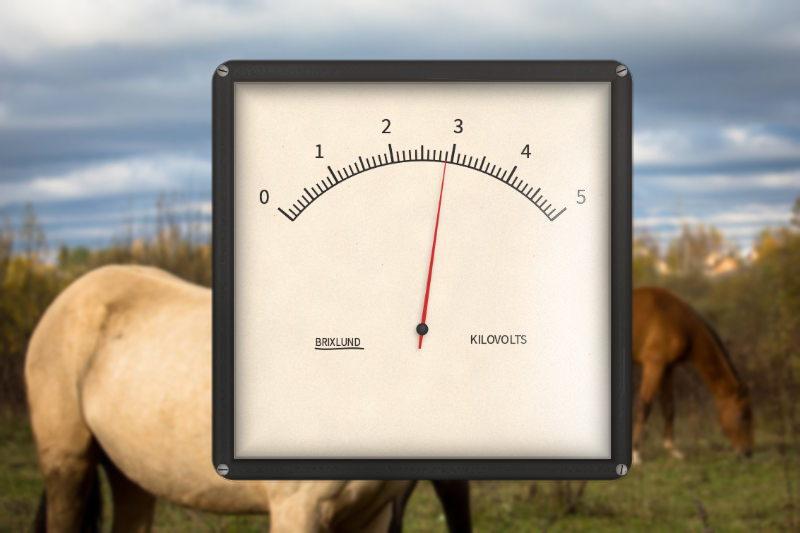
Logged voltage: 2.9
